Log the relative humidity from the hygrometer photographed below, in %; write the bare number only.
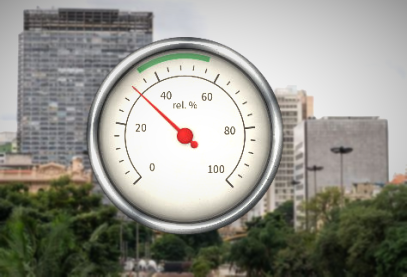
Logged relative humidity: 32
